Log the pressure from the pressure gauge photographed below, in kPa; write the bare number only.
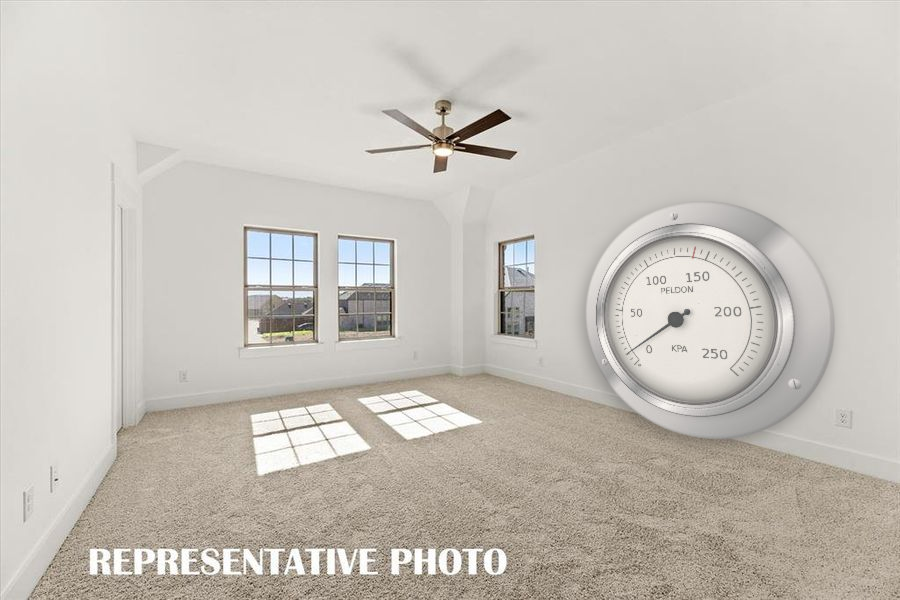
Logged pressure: 10
